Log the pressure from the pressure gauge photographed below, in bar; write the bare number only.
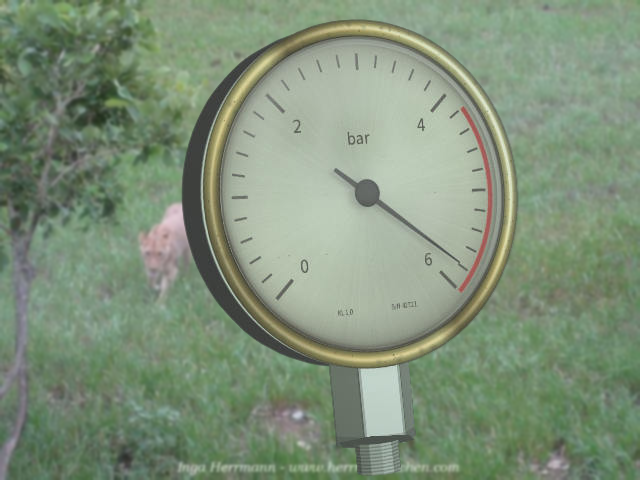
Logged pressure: 5.8
